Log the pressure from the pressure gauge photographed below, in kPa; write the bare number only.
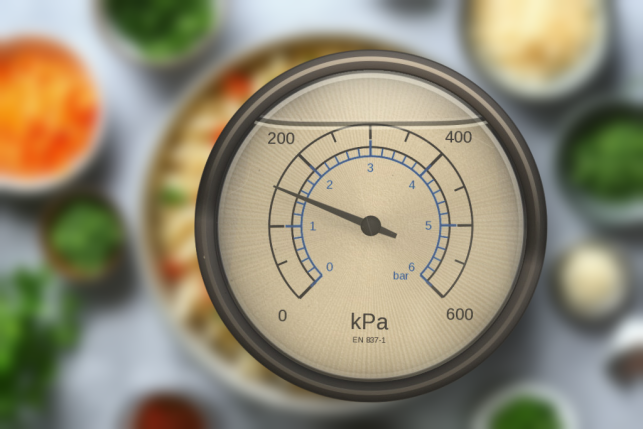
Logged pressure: 150
